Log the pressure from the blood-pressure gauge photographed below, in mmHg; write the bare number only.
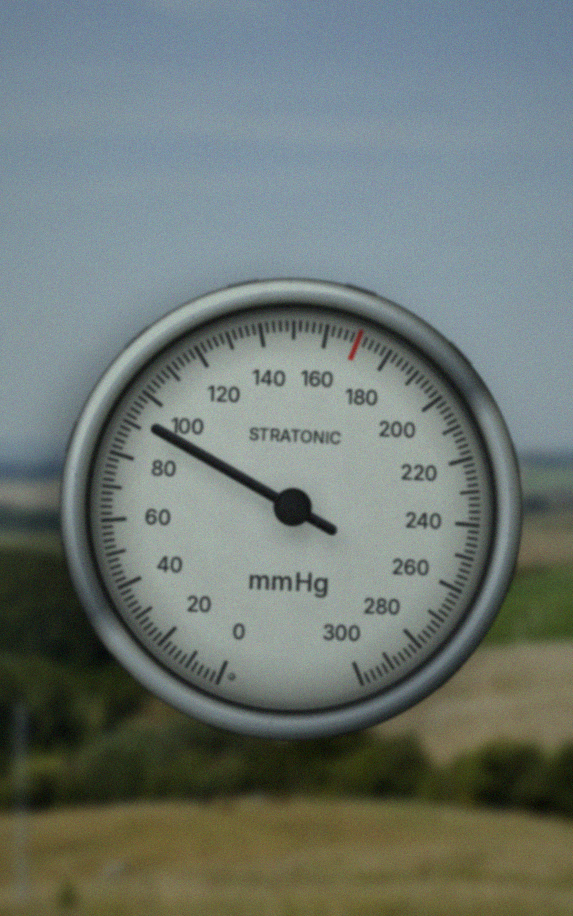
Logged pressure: 92
